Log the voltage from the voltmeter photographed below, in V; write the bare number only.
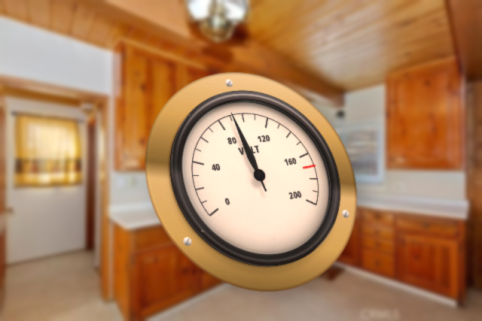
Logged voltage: 90
